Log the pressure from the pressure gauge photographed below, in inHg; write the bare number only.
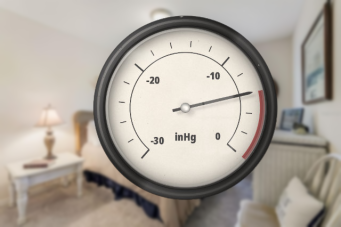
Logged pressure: -6
